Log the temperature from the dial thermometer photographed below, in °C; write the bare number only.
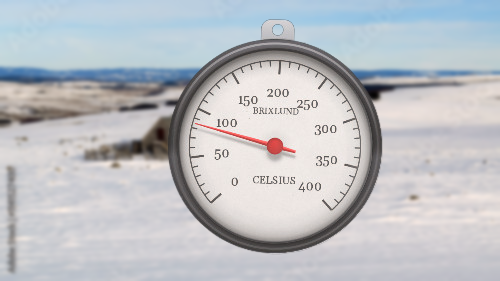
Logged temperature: 85
